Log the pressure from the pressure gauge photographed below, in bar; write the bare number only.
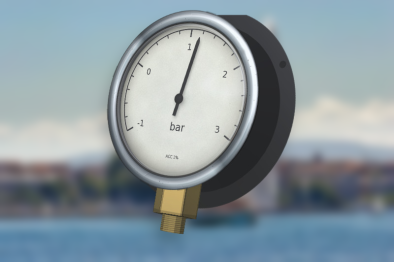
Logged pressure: 1.2
